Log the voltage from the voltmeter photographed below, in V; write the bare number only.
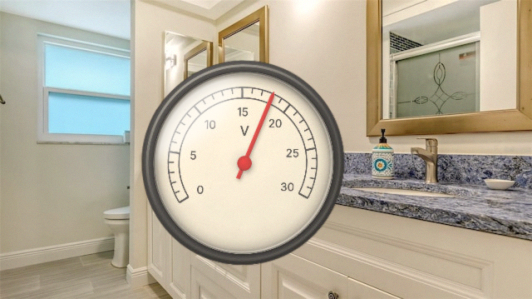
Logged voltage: 18
